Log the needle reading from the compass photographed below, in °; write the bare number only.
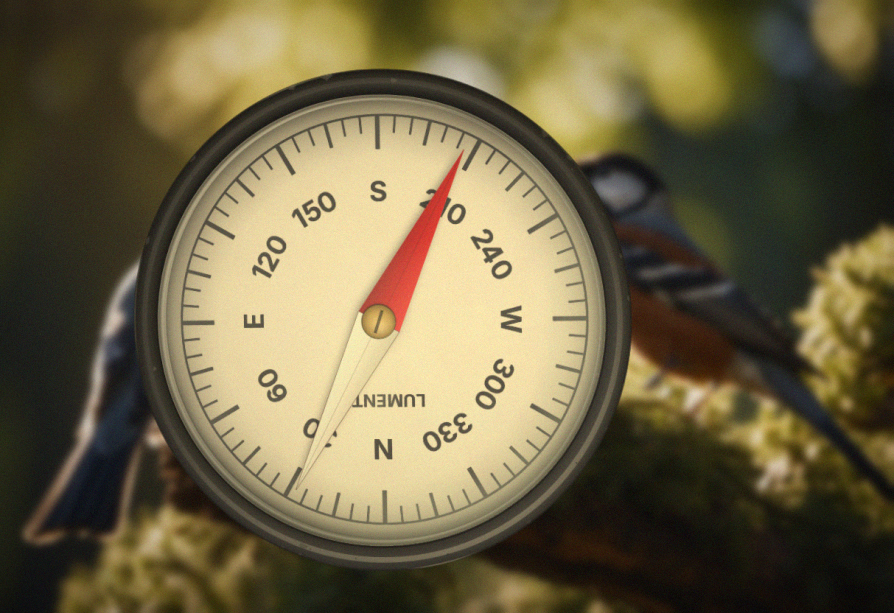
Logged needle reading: 207.5
